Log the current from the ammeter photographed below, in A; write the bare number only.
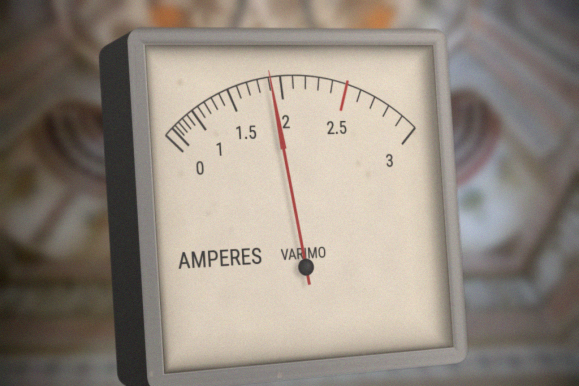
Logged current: 1.9
